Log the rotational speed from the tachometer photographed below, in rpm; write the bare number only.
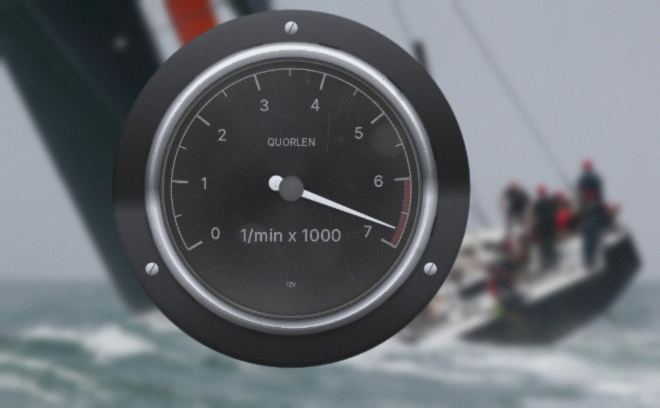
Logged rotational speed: 6750
